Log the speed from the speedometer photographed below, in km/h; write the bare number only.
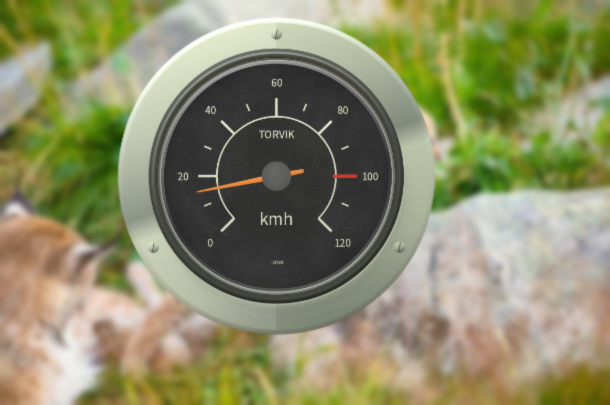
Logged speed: 15
